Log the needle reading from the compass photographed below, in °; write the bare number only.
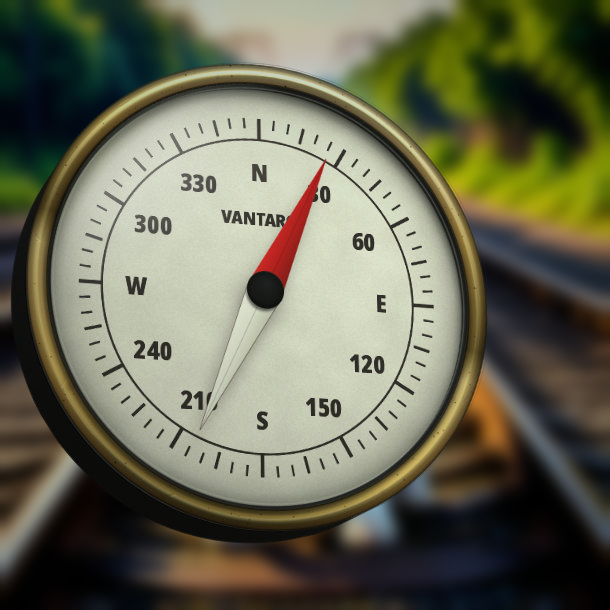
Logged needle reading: 25
